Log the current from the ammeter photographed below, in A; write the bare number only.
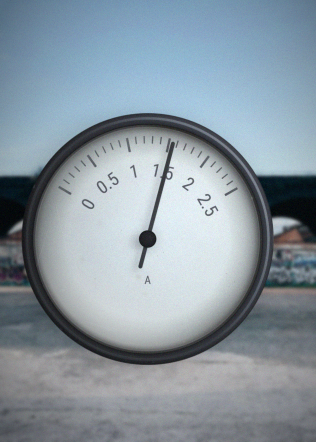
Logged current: 1.55
